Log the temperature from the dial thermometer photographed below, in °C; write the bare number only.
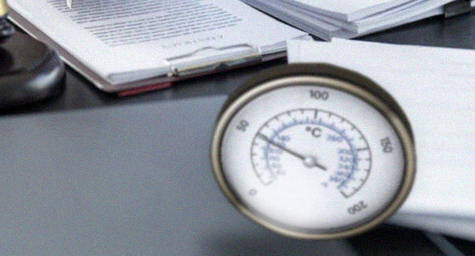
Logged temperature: 50
